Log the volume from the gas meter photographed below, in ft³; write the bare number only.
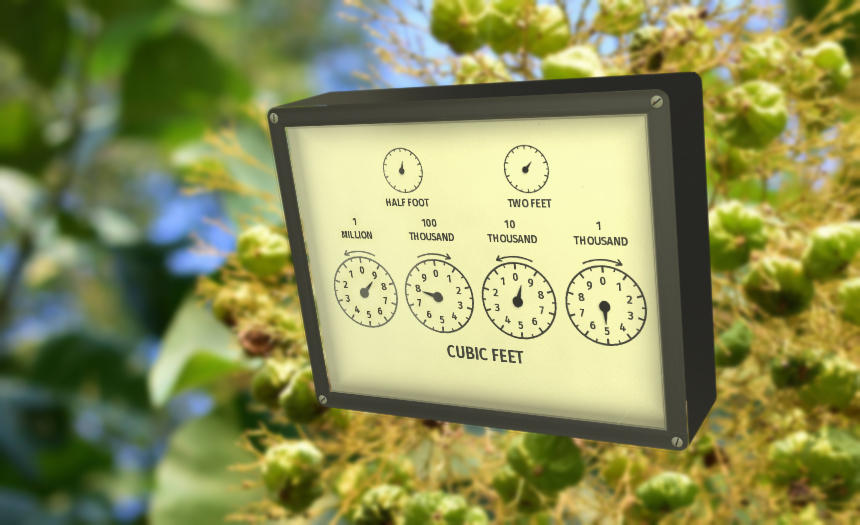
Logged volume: 879500
